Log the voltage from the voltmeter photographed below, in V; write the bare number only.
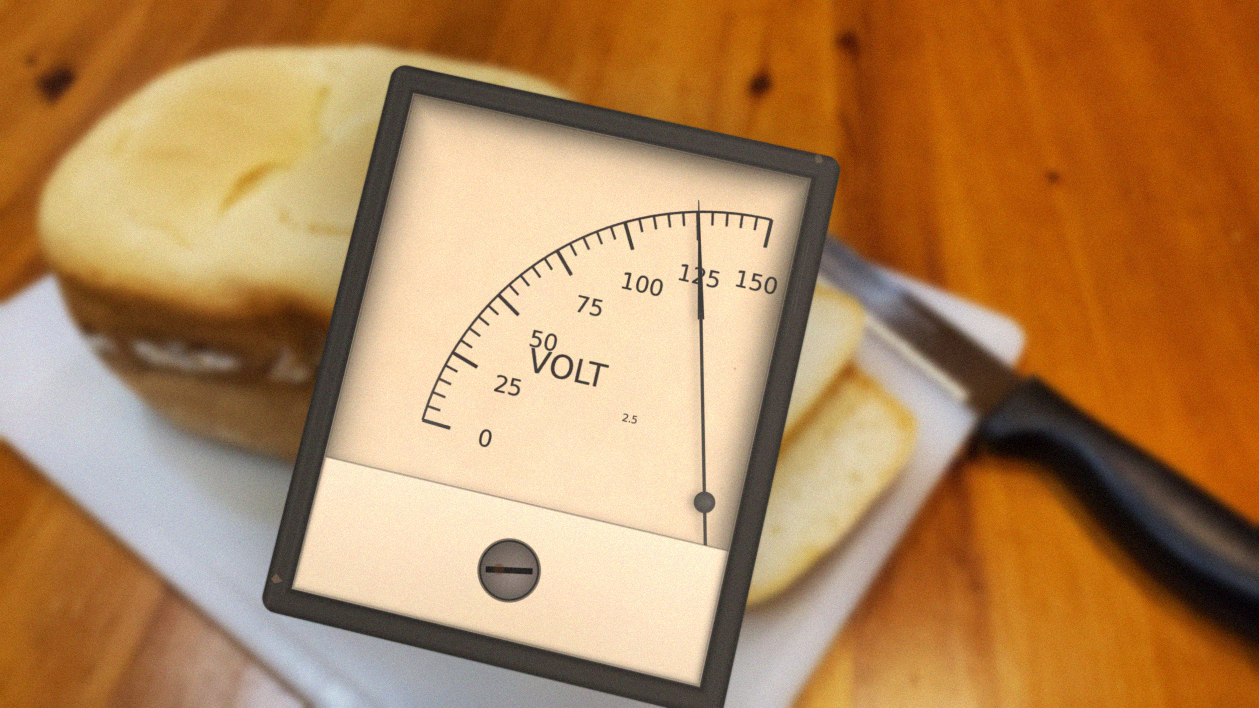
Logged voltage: 125
